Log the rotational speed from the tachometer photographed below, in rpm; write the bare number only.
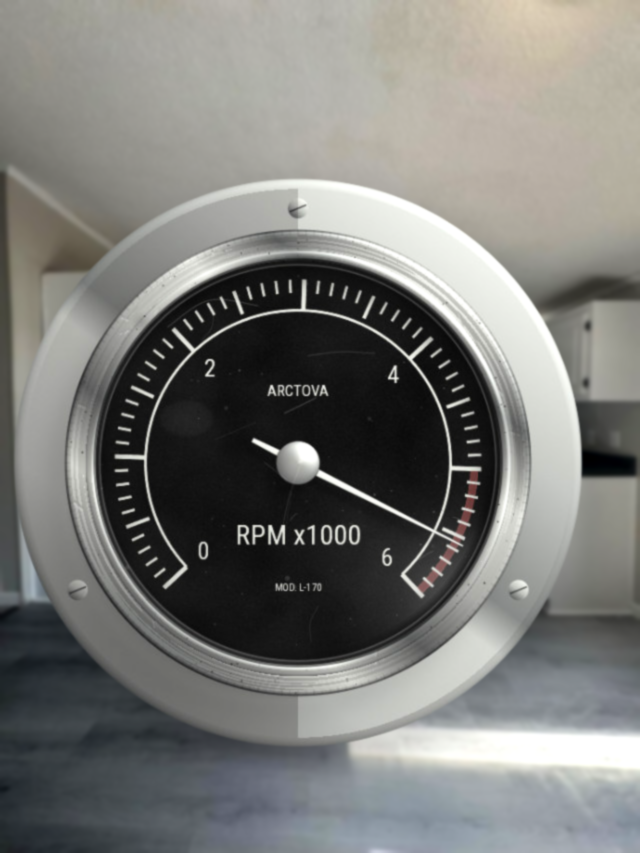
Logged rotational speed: 5550
